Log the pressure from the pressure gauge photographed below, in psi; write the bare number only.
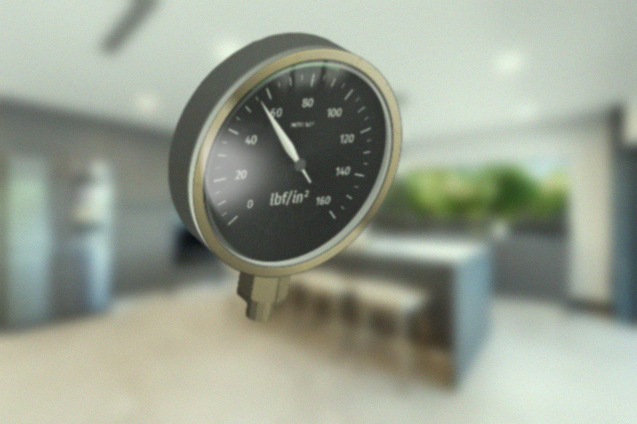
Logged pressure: 55
